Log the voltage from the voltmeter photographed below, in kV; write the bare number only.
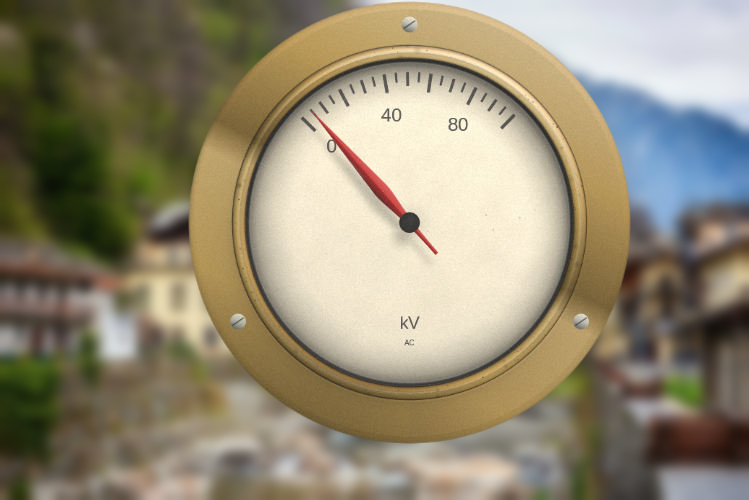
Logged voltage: 5
